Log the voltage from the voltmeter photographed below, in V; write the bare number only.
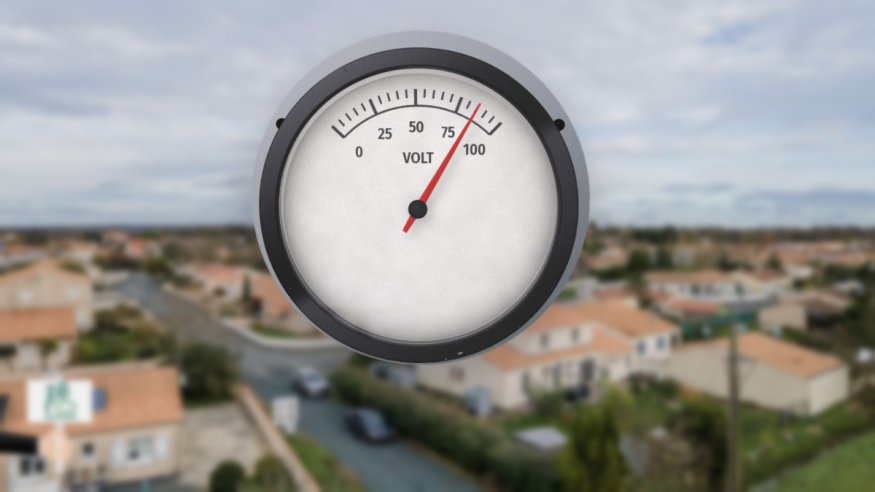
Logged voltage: 85
